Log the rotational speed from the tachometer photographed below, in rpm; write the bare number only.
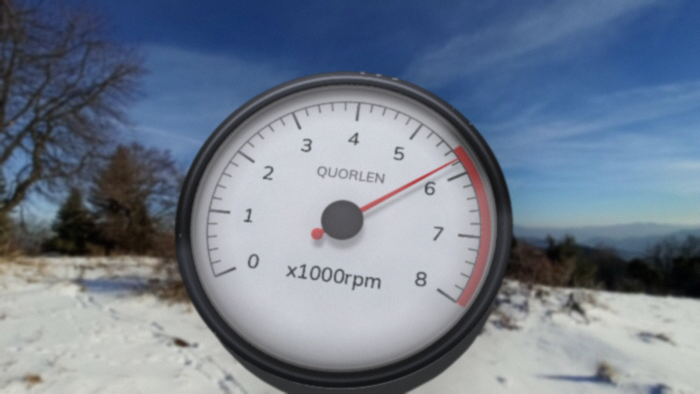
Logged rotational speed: 5800
